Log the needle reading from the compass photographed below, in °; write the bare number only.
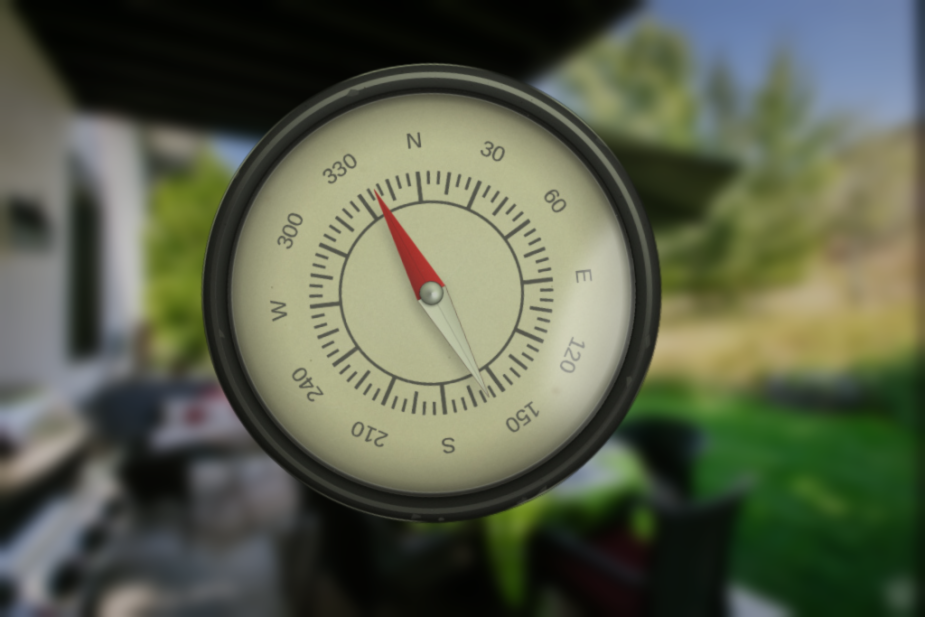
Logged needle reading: 337.5
